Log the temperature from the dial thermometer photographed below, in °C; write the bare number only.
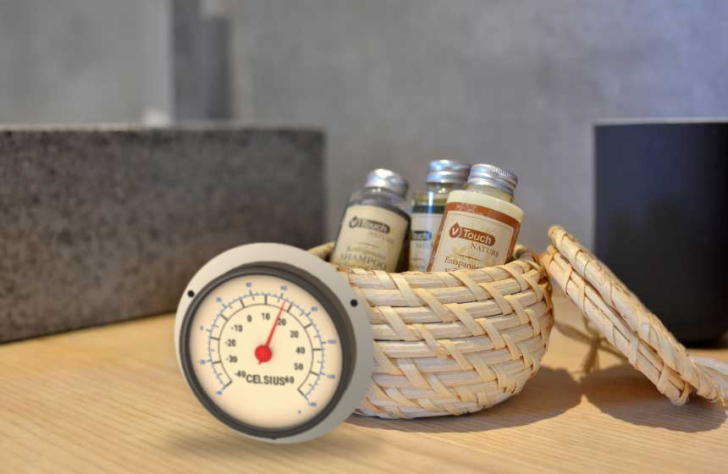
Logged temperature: 17.5
